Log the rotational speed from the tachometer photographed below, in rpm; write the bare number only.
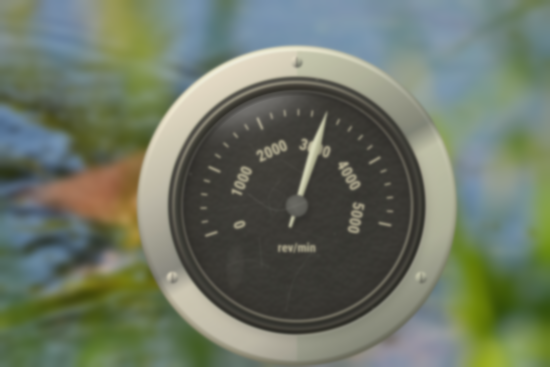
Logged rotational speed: 3000
